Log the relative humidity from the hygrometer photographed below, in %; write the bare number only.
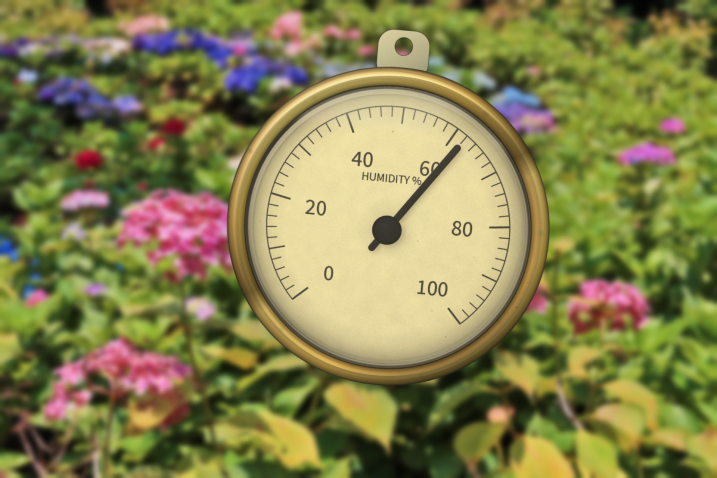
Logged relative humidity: 62
